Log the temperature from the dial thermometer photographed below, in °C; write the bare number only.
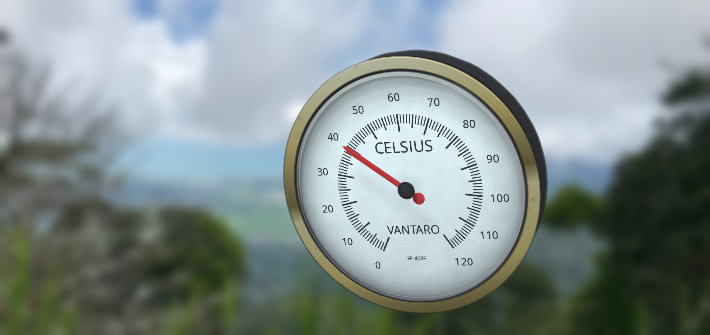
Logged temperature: 40
